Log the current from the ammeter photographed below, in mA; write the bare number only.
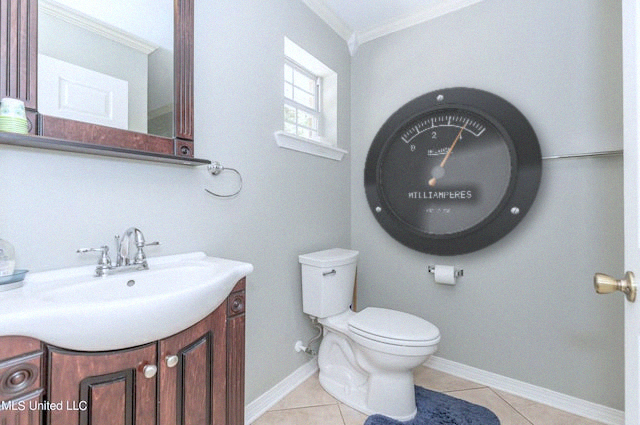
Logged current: 4
